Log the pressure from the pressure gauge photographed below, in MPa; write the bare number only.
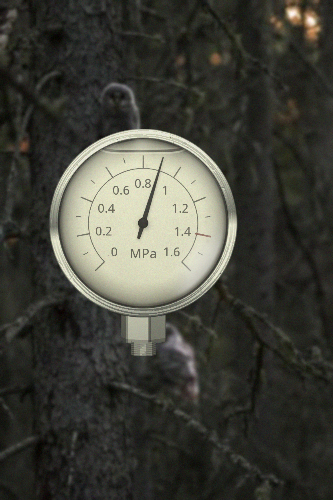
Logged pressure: 0.9
